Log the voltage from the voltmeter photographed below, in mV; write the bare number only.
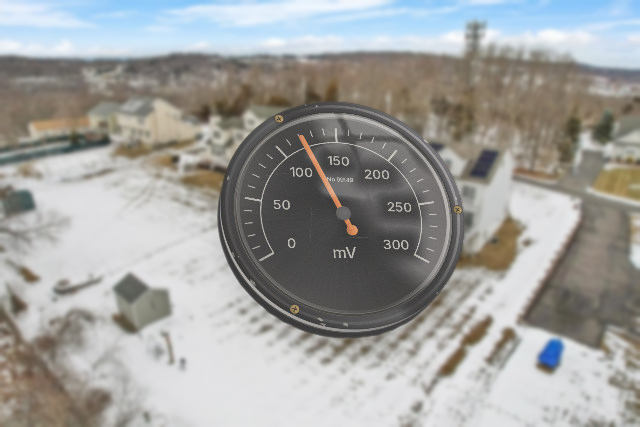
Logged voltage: 120
